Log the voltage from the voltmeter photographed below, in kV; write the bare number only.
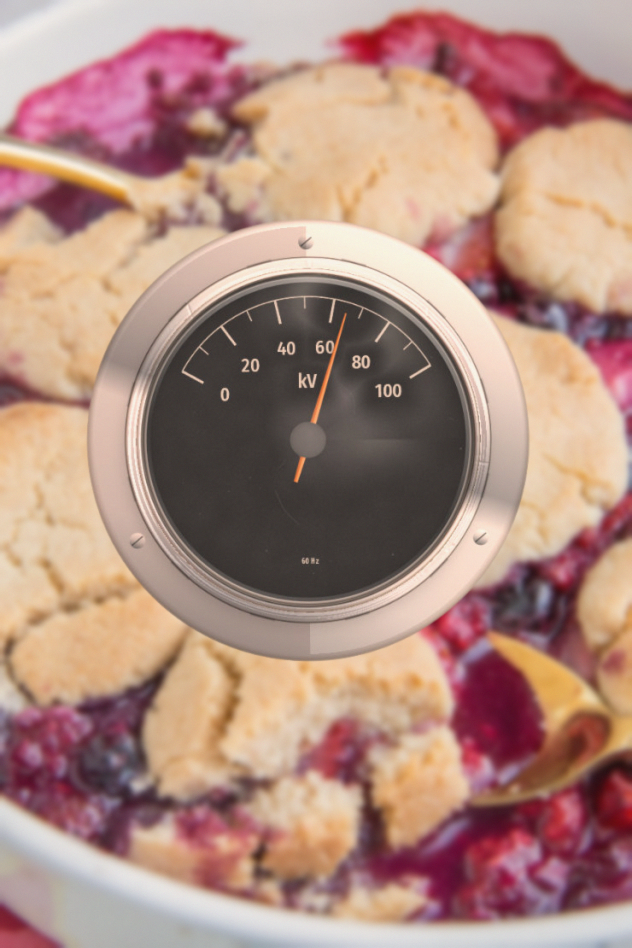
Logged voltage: 65
